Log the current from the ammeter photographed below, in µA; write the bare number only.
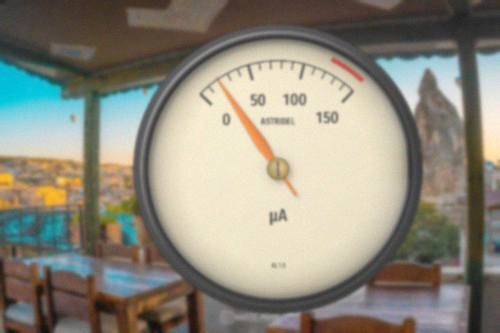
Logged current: 20
